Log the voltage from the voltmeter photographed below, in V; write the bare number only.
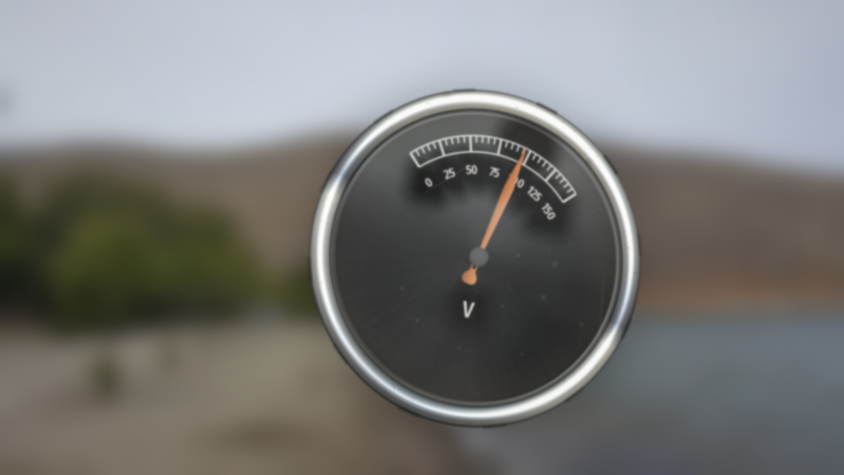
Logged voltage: 95
